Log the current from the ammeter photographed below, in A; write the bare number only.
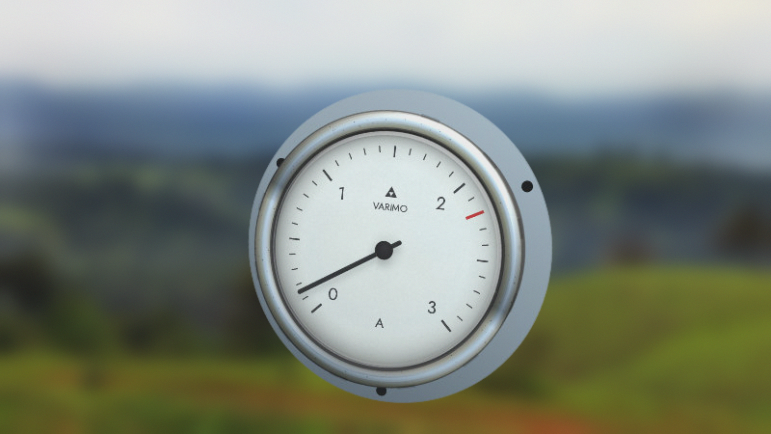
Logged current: 0.15
